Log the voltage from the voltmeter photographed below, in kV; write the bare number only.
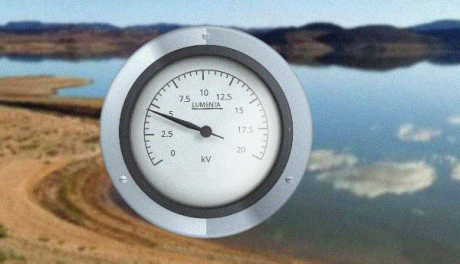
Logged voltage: 4.5
